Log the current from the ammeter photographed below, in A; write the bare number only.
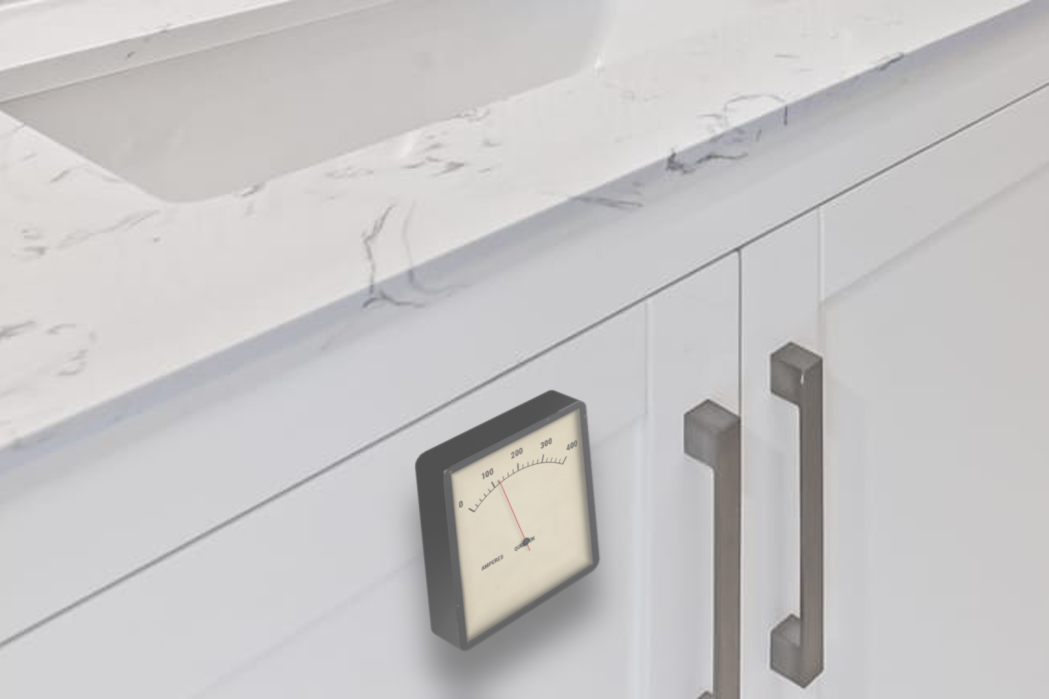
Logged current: 120
